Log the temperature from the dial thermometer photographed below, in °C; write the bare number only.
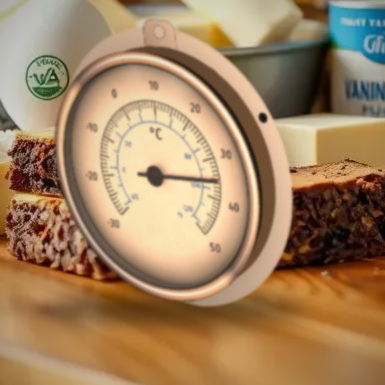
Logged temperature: 35
